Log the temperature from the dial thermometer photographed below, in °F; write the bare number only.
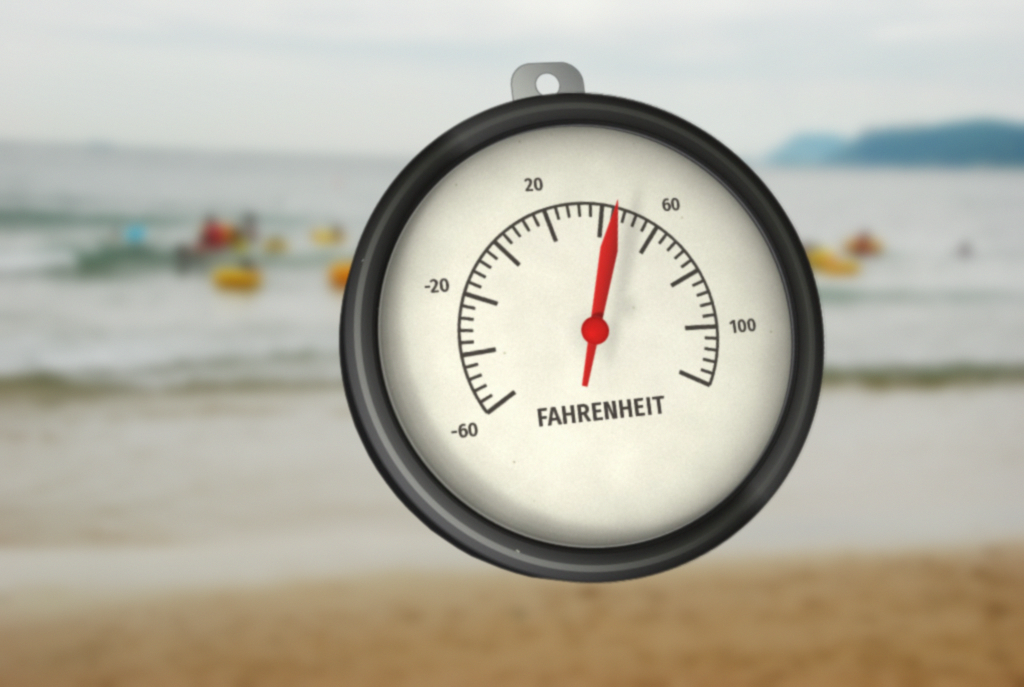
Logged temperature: 44
